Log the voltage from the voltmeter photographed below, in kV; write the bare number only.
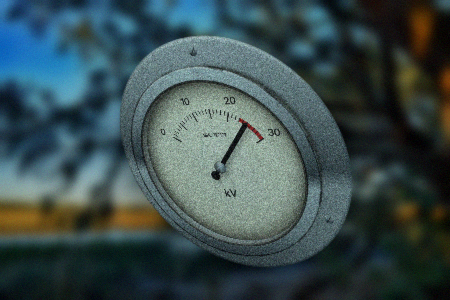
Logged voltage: 25
